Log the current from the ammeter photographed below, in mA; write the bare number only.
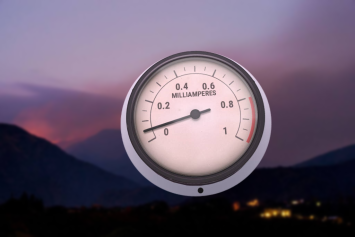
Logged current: 0.05
